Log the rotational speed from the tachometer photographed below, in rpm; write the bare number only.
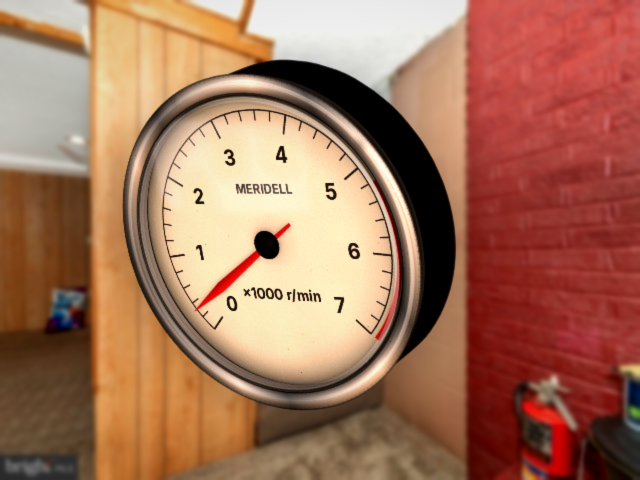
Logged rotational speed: 300
